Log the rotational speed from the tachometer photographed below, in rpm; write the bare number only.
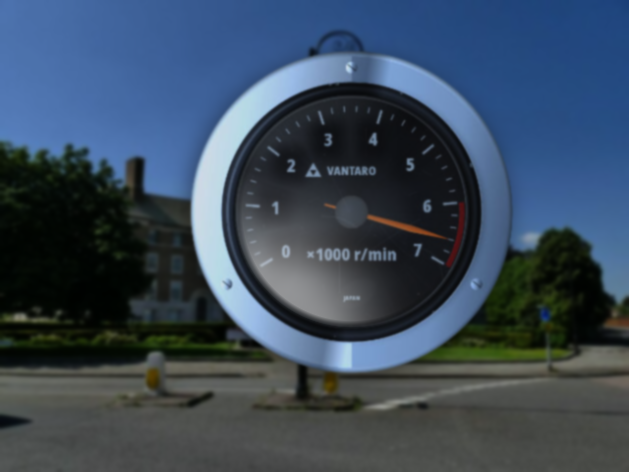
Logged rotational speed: 6600
